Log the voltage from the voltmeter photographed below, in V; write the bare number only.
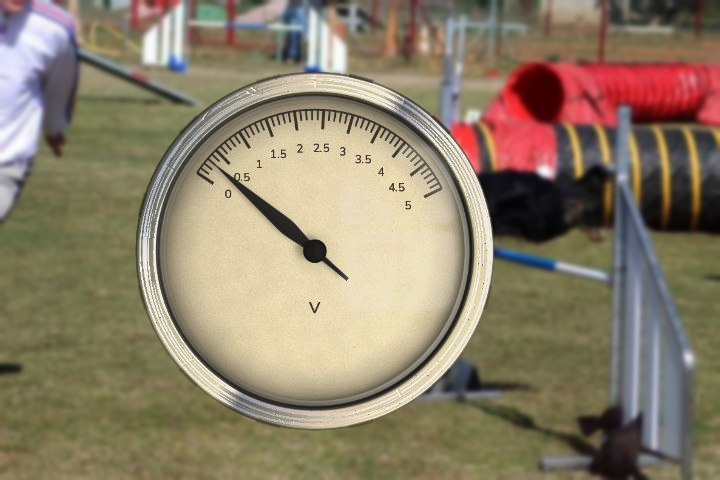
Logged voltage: 0.3
